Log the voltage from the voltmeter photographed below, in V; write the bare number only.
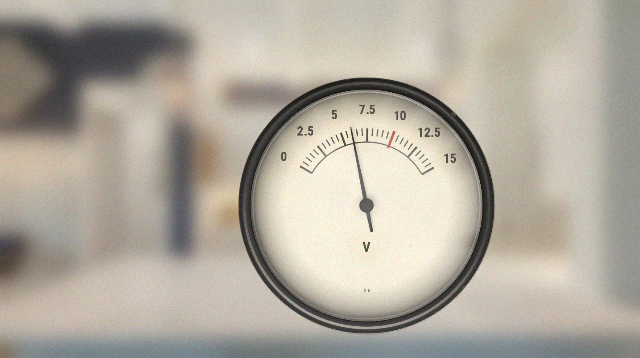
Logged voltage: 6
